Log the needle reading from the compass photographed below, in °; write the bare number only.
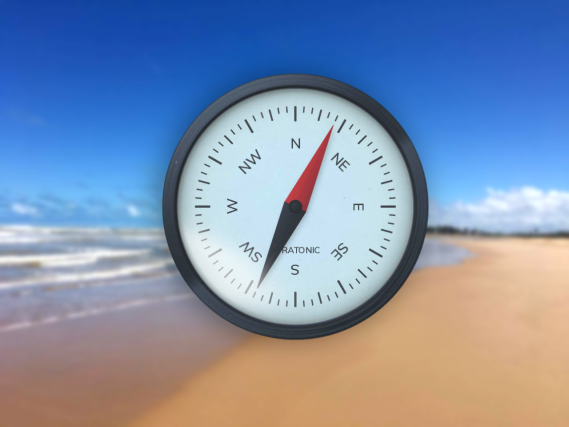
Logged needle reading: 25
